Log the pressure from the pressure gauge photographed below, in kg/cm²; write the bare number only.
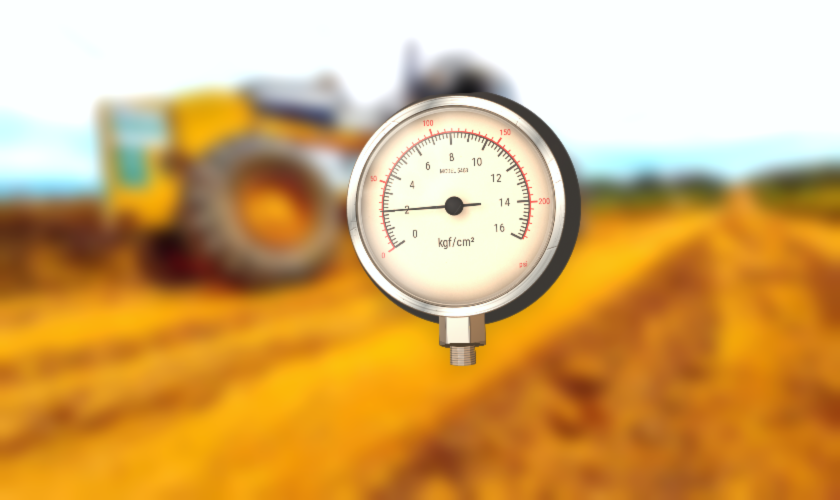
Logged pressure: 2
